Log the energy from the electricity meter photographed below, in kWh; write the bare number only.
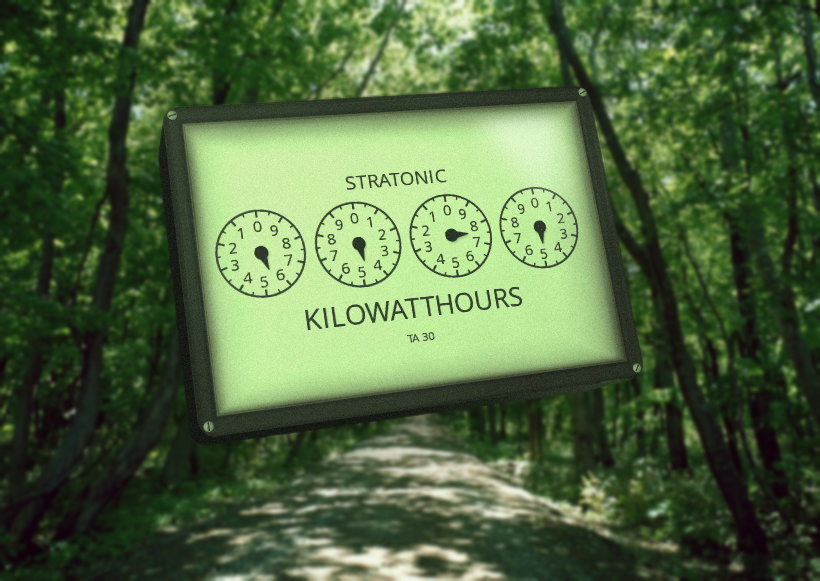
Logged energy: 5475
